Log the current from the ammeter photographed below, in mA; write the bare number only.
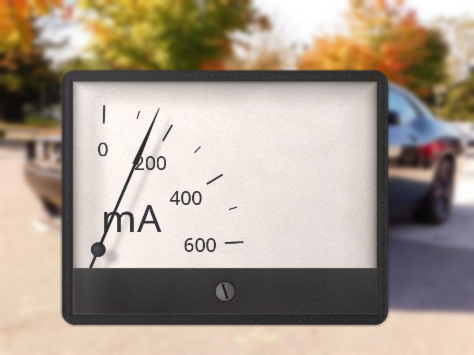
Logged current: 150
